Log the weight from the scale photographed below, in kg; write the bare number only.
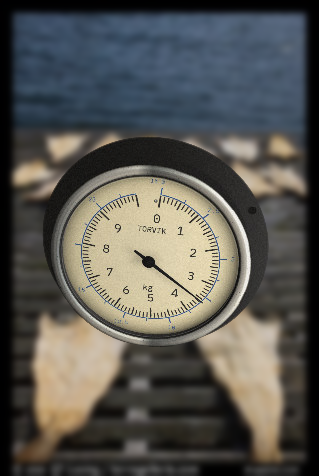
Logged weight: 3.5
